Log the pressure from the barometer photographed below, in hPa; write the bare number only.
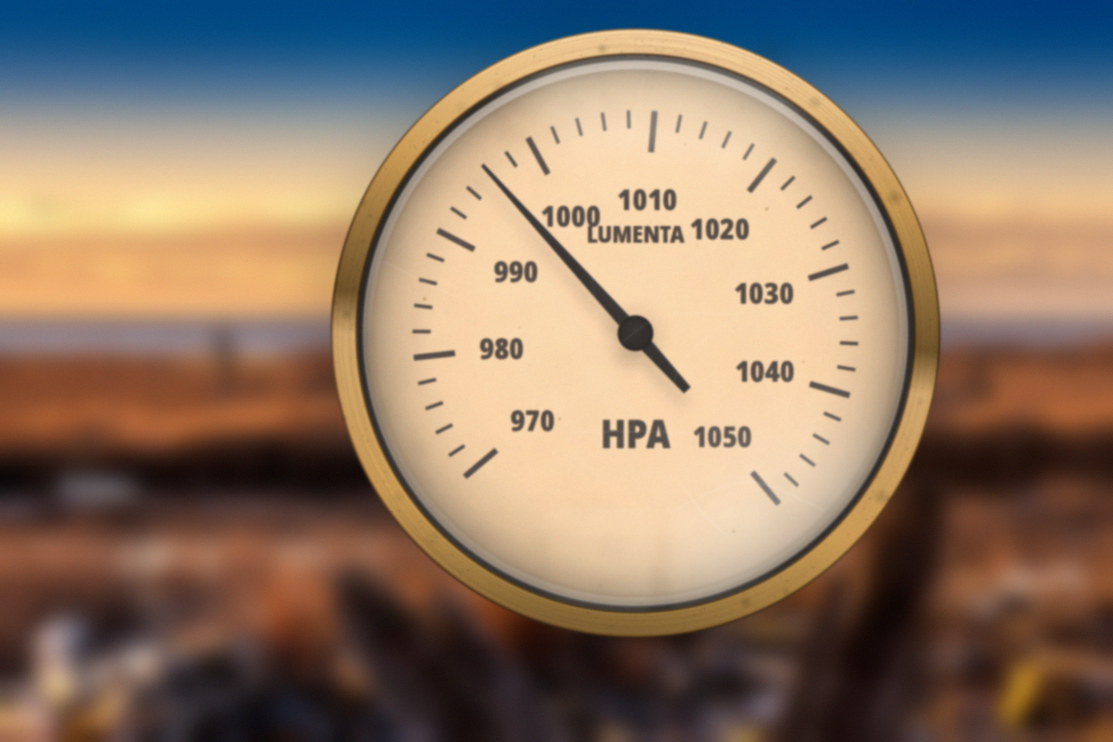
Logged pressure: 996
